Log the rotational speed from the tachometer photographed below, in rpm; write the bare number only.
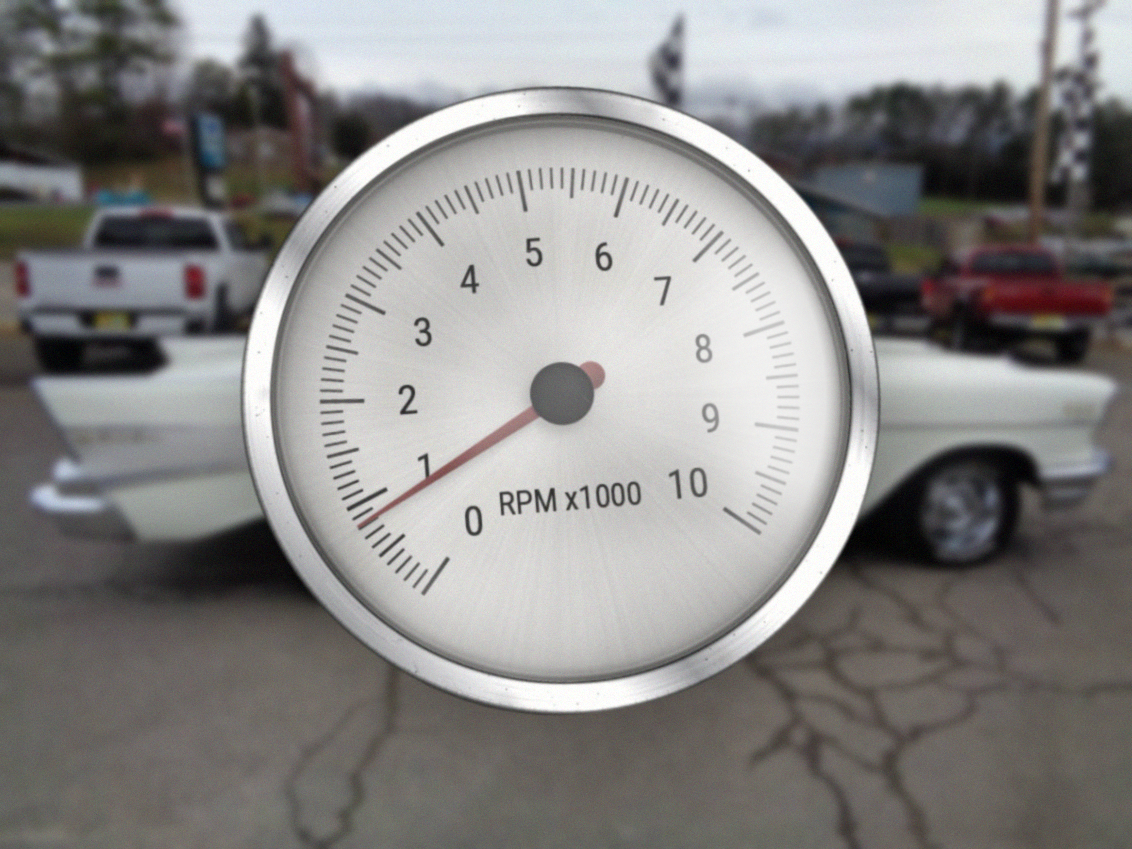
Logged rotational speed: 800
